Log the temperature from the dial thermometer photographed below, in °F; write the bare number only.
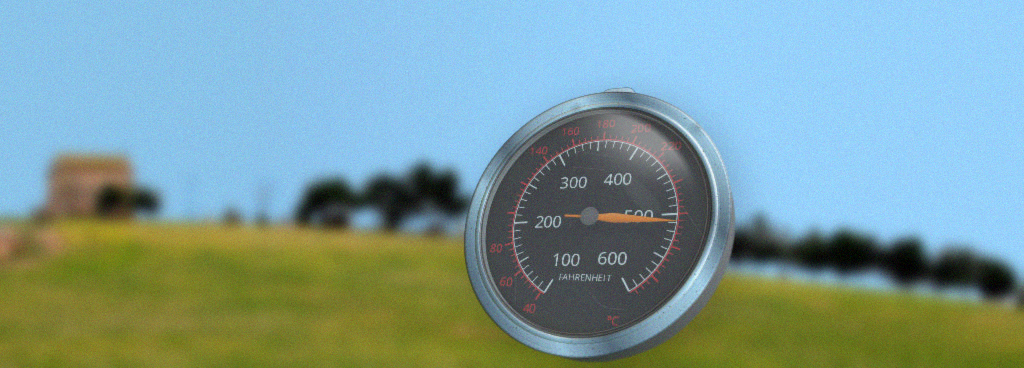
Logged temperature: 510
